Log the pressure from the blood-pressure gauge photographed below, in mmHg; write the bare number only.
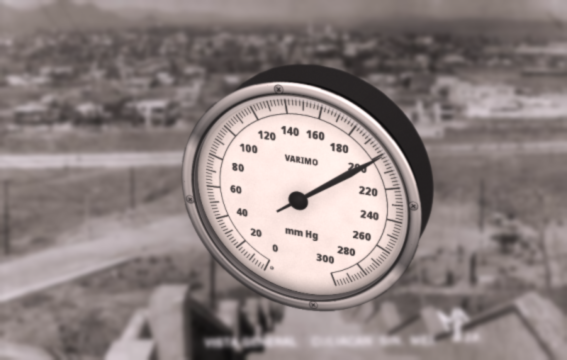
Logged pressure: 200
